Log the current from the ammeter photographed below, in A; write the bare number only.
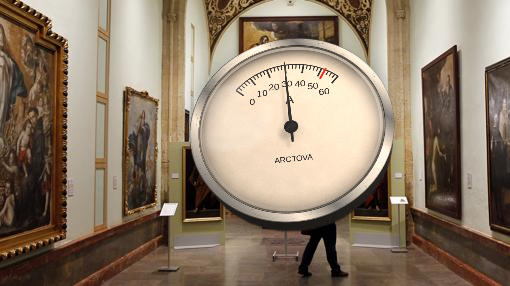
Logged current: 30
